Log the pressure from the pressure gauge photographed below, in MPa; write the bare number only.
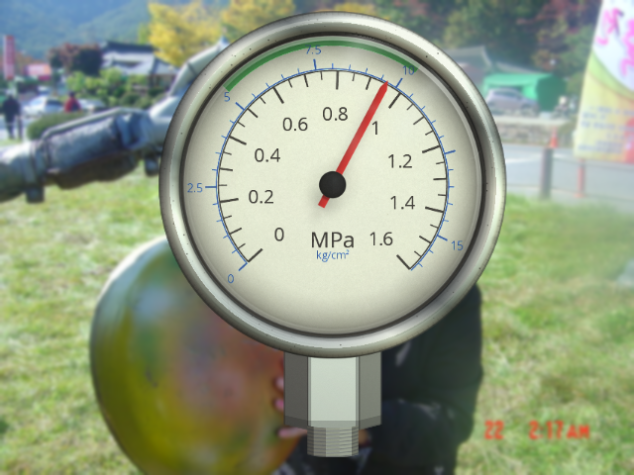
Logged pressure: 0.95
